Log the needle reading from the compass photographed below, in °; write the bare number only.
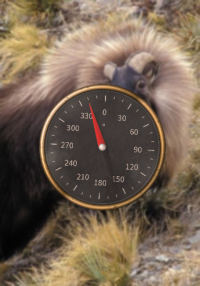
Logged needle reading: 340
